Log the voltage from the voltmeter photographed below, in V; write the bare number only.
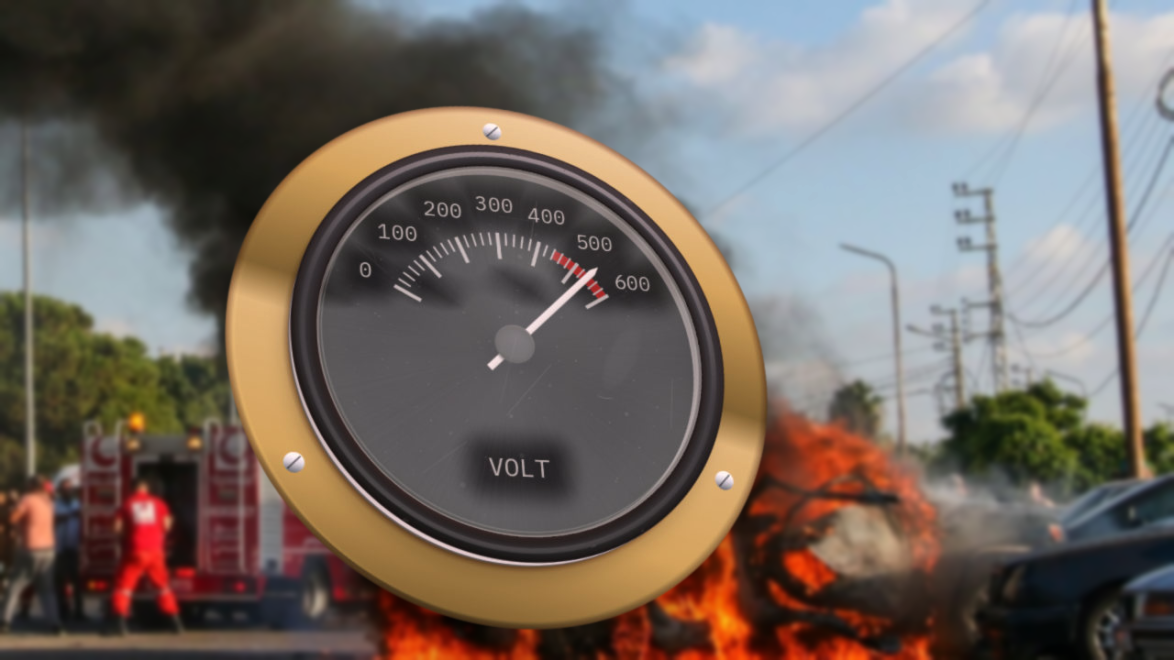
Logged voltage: 540
